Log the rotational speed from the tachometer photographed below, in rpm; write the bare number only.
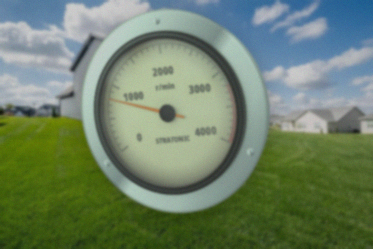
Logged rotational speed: 800
